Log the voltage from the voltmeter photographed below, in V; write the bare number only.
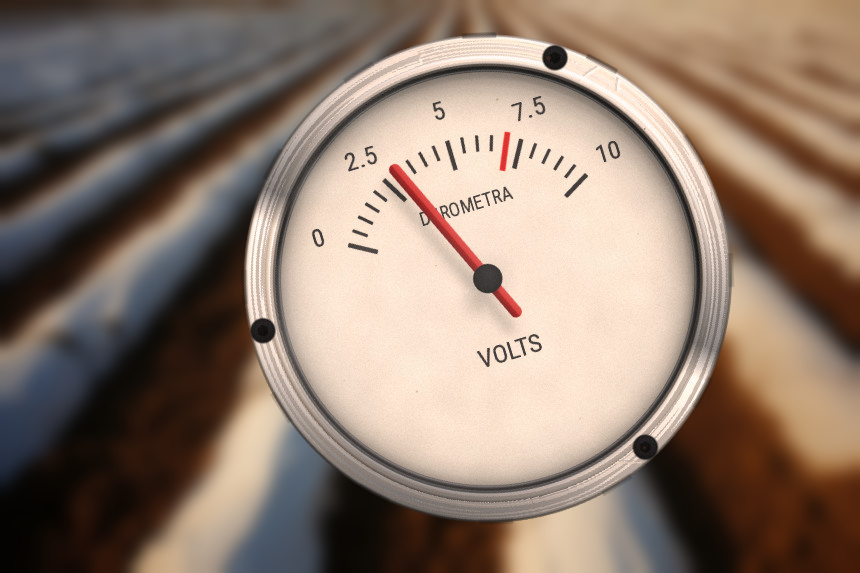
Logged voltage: 3
